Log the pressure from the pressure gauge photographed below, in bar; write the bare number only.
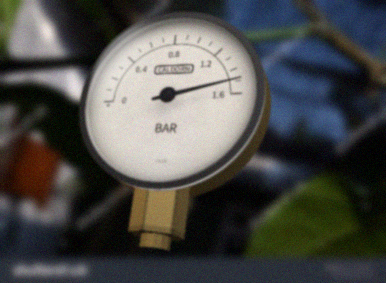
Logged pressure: 1.5
